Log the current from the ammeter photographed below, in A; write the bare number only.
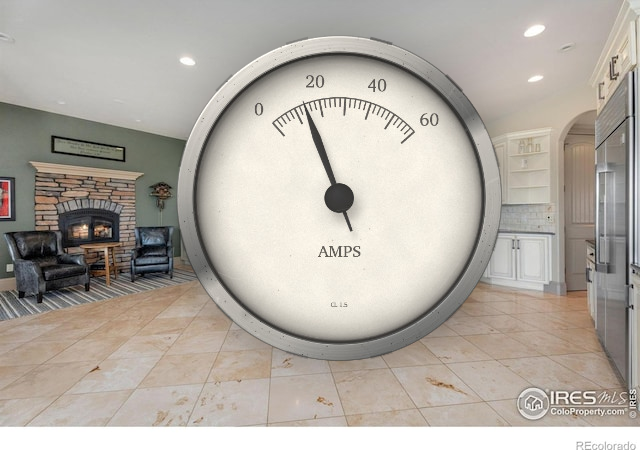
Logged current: 14
